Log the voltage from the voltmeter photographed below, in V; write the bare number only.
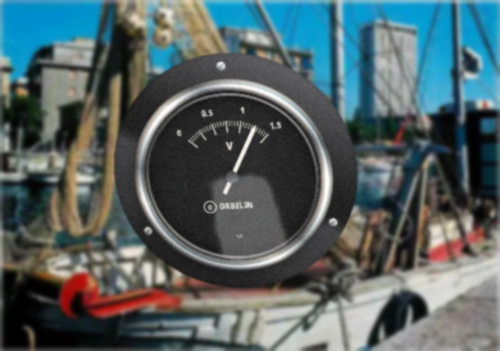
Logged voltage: 1.25
